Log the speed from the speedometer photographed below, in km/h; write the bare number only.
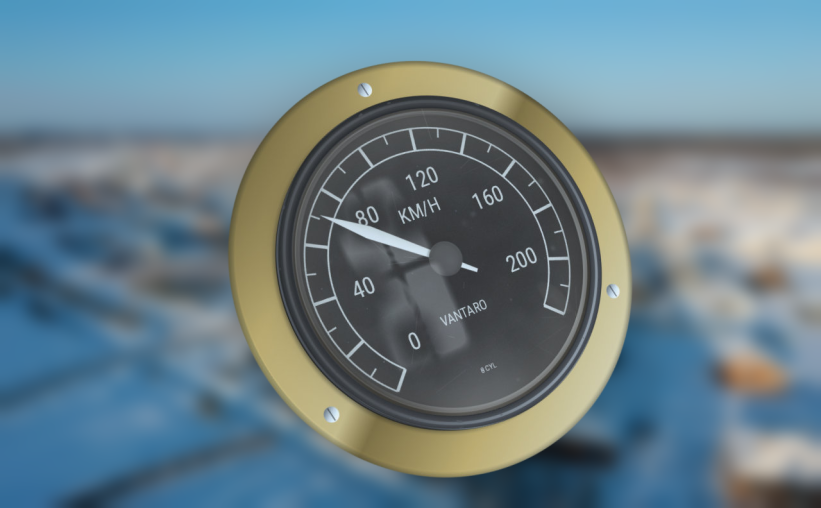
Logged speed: 70
